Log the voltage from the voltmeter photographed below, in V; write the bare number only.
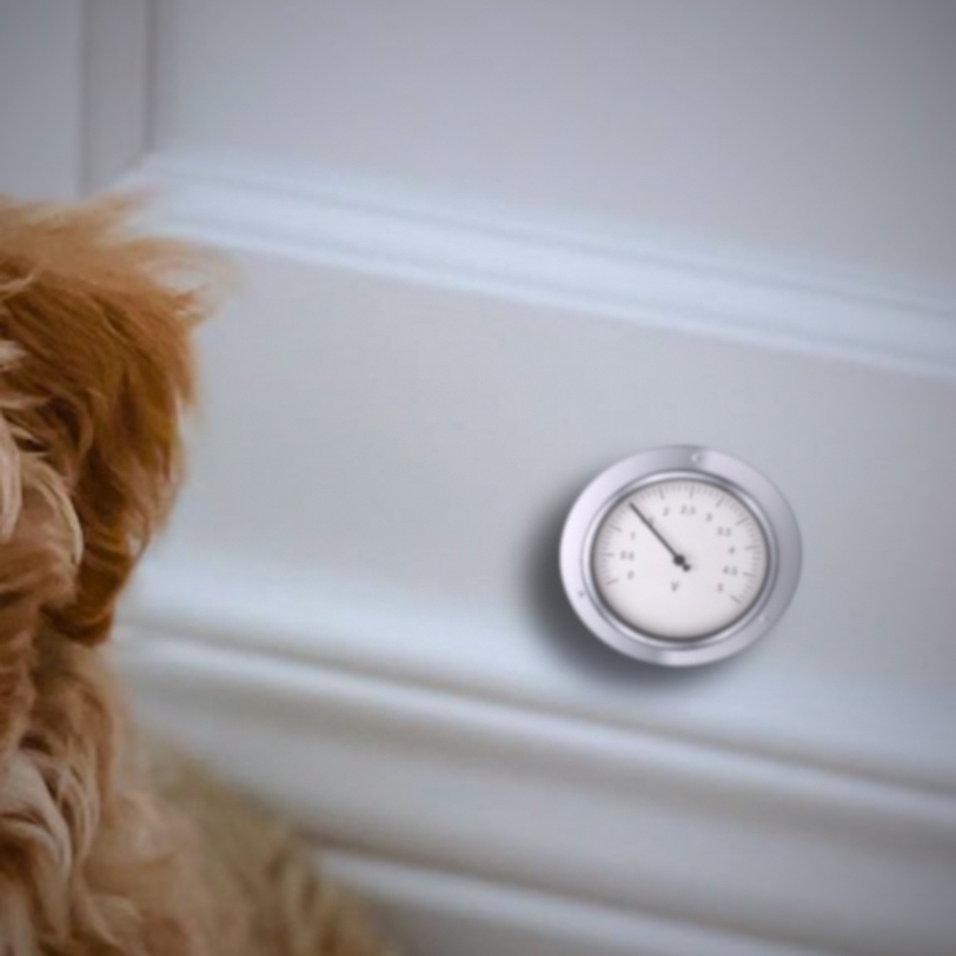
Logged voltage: 1.5
